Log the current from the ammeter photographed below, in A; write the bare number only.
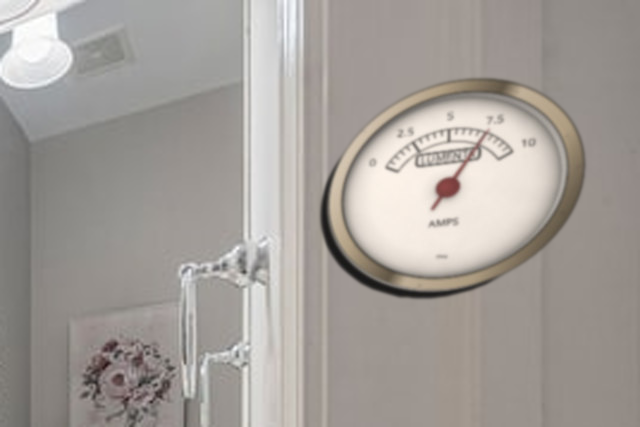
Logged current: 7.5
